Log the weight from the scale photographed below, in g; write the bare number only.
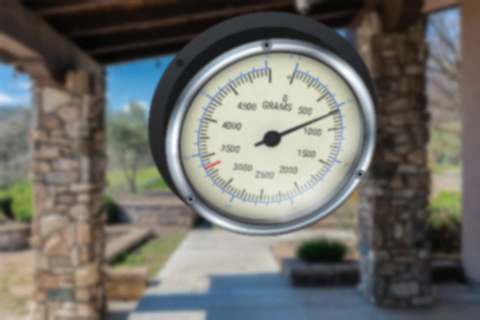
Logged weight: 750
